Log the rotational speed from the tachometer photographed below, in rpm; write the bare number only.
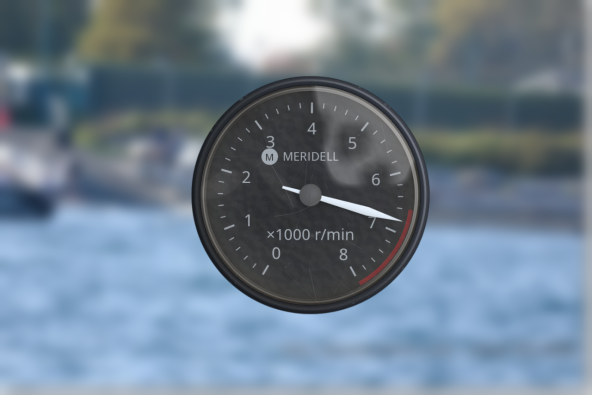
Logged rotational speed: 6800
